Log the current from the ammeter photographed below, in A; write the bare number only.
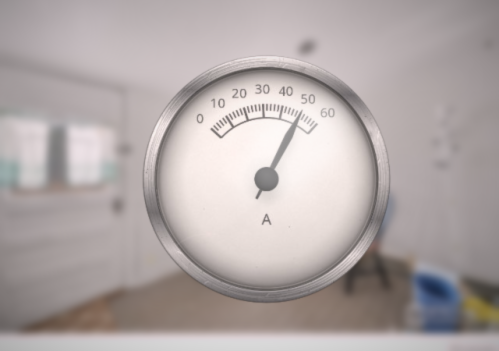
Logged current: 50
